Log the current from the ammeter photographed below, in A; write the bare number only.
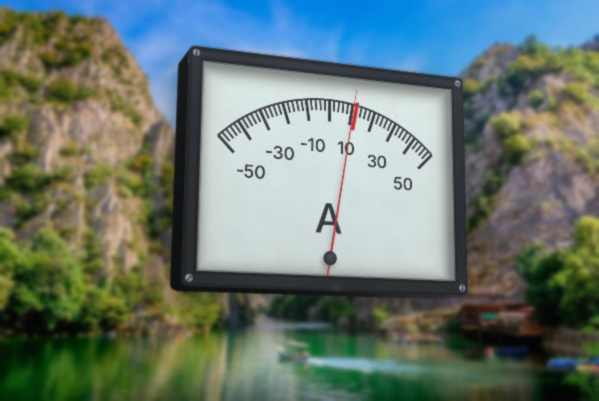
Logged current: 10
